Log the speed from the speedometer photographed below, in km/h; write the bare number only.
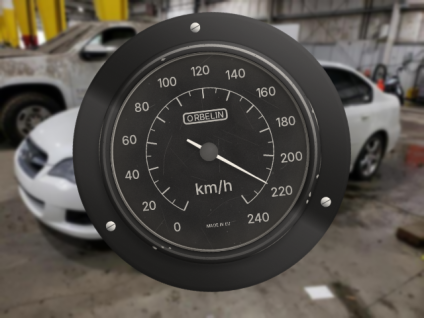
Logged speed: 220
